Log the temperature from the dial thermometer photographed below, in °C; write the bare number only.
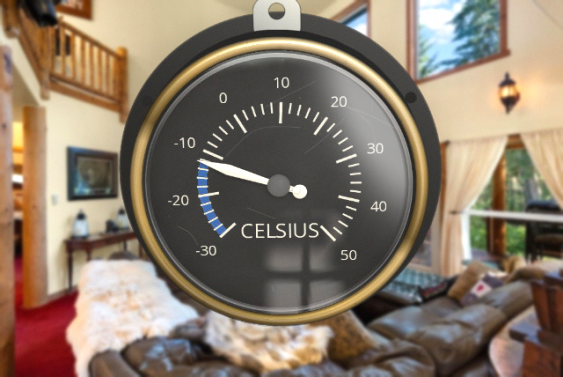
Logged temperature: -12
